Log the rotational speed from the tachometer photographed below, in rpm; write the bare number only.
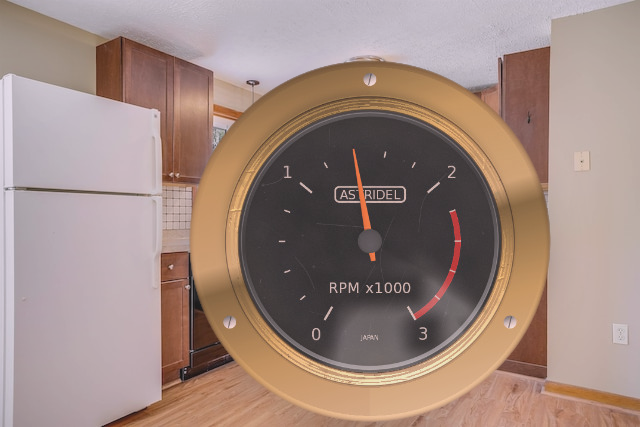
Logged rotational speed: 1400
